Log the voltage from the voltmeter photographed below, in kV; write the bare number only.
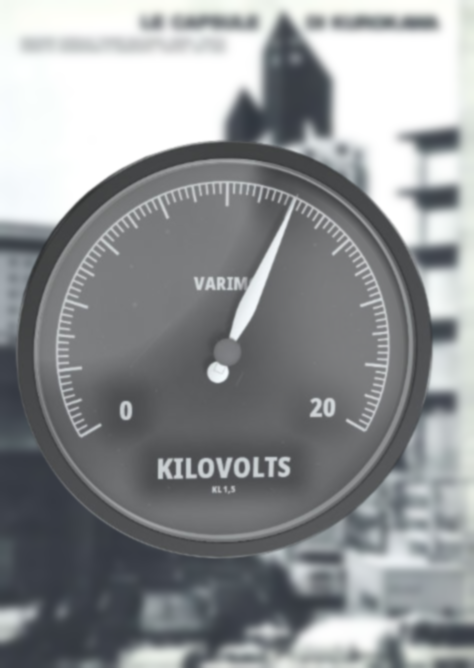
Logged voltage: 12
